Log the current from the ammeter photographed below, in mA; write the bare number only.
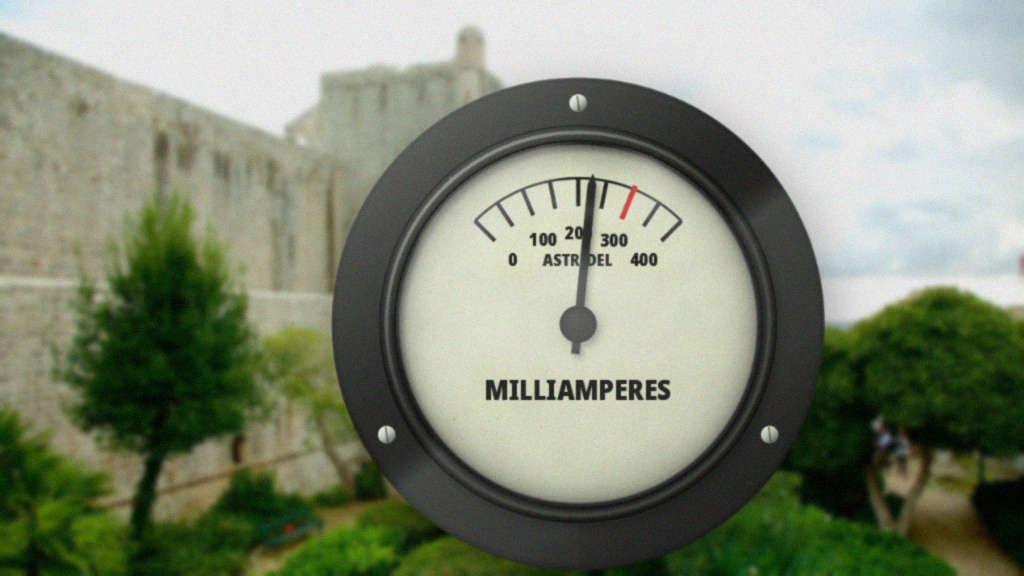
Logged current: 225
